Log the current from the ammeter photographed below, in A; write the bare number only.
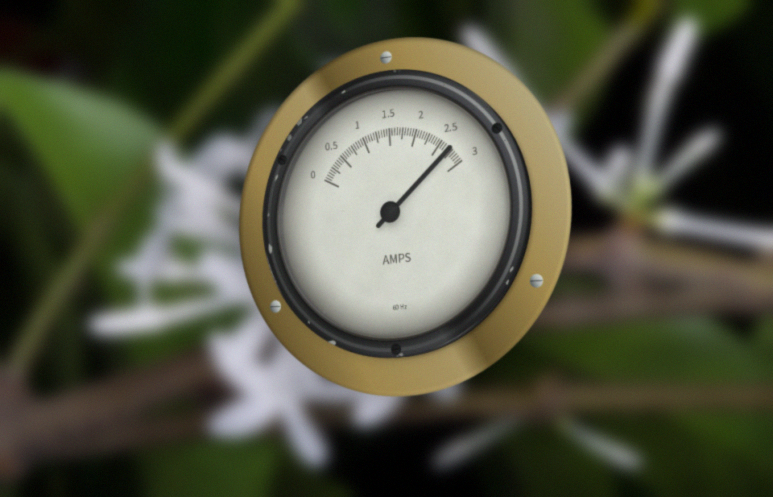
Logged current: 2.75
